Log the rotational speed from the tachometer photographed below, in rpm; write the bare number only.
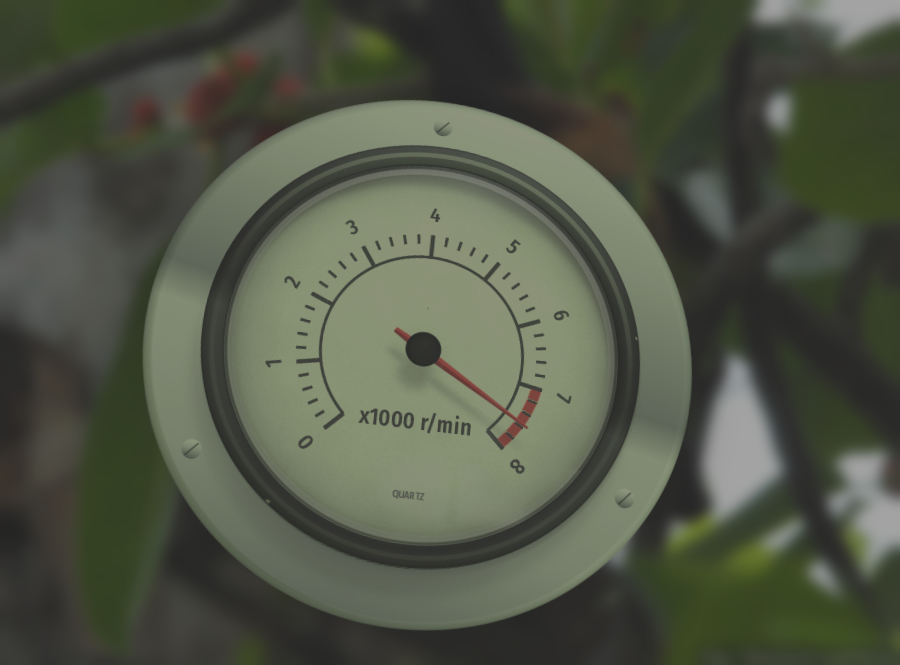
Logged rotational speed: 7600
